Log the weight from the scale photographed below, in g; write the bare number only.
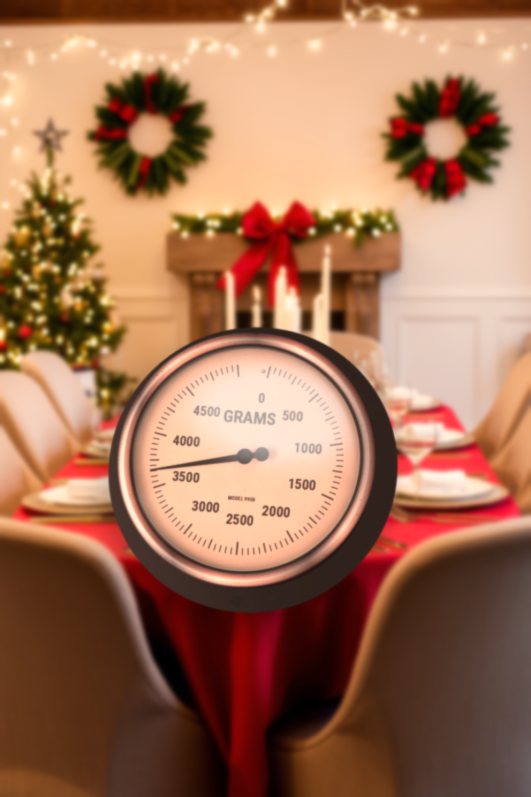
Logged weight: 3650
